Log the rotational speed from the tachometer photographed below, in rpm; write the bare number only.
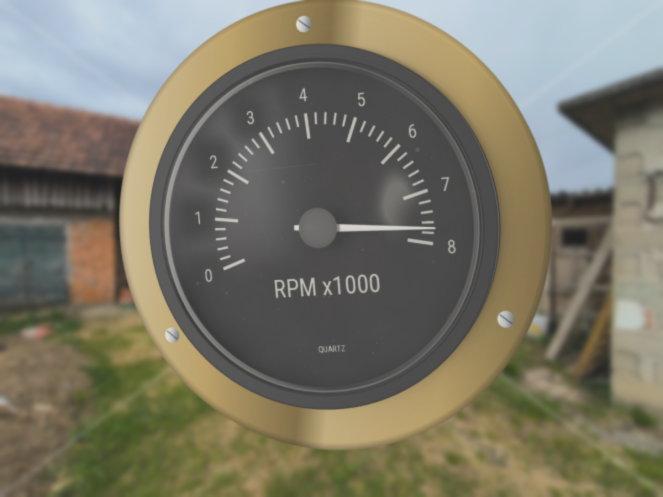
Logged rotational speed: 7700
